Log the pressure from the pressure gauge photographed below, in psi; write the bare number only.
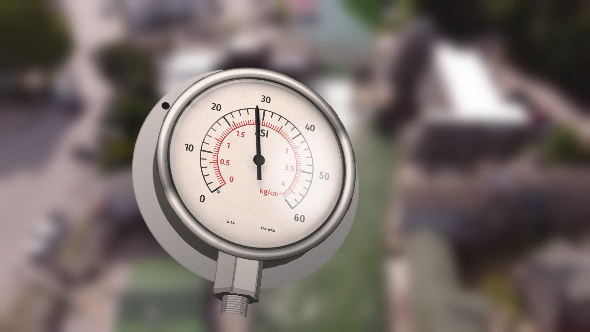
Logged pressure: 28
